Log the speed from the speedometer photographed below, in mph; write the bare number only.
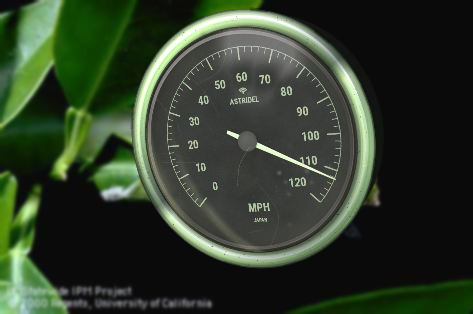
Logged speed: 112
